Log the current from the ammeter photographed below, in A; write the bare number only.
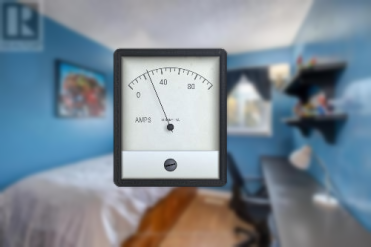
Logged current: 25
